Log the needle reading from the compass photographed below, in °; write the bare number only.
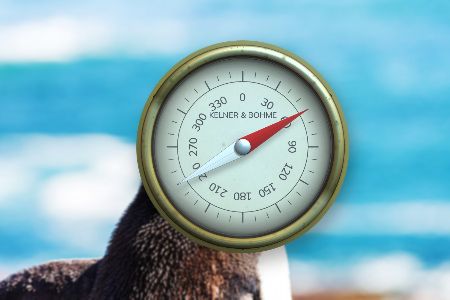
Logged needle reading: 60
